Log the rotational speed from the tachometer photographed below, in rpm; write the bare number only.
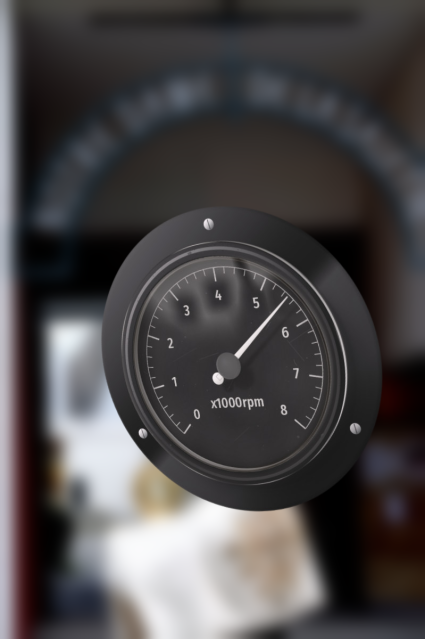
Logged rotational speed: 5500
